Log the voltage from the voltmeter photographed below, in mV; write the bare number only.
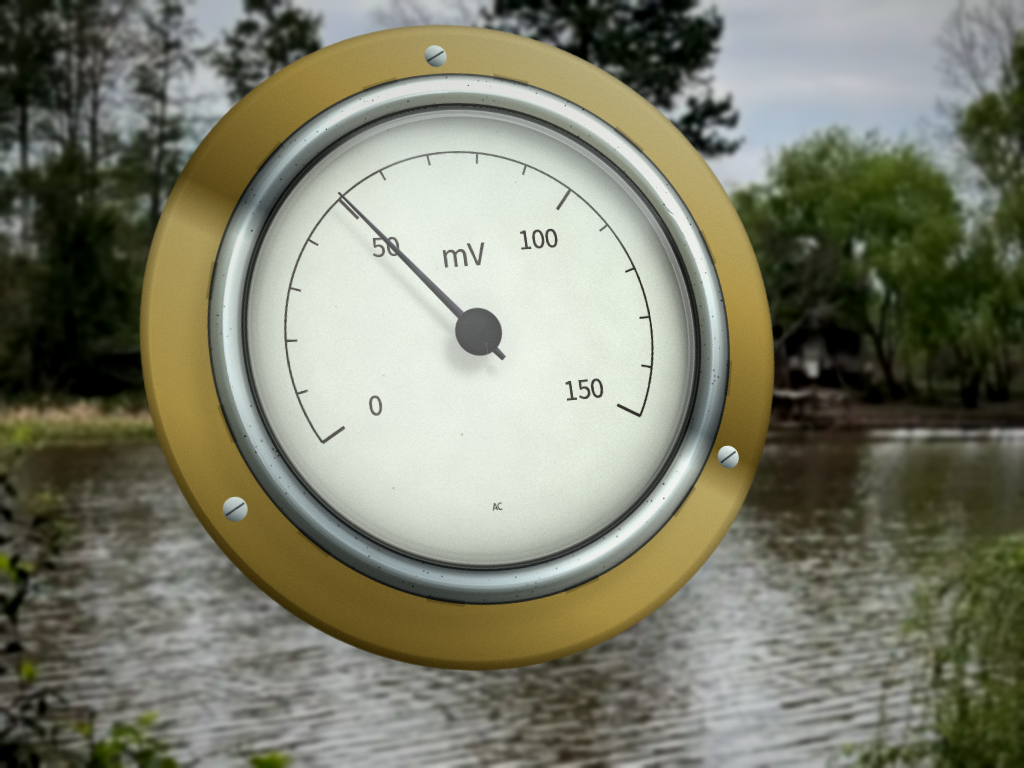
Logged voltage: 50
